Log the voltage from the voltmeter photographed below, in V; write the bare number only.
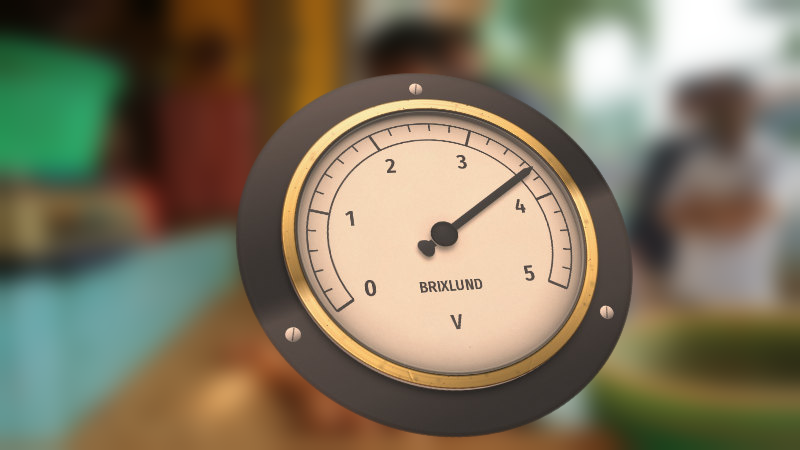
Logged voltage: 3.7
